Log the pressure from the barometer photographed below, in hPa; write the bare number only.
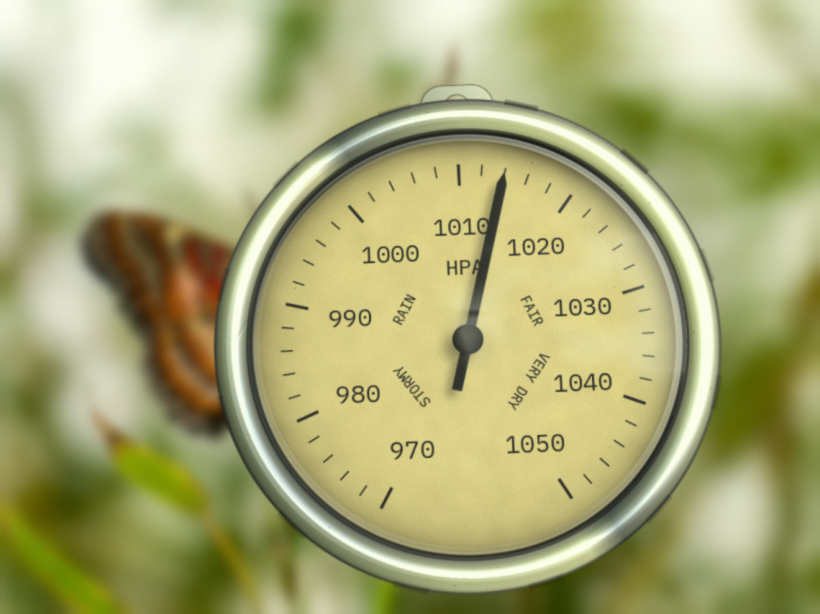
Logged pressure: 1014
